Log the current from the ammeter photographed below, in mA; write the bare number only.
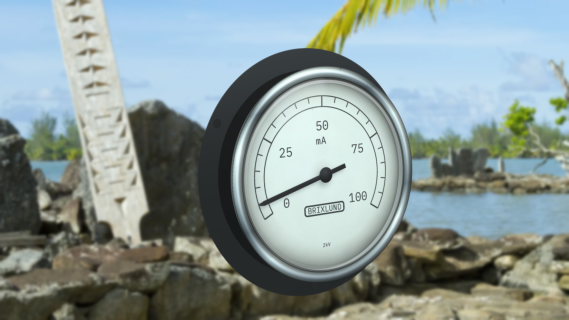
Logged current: 5
